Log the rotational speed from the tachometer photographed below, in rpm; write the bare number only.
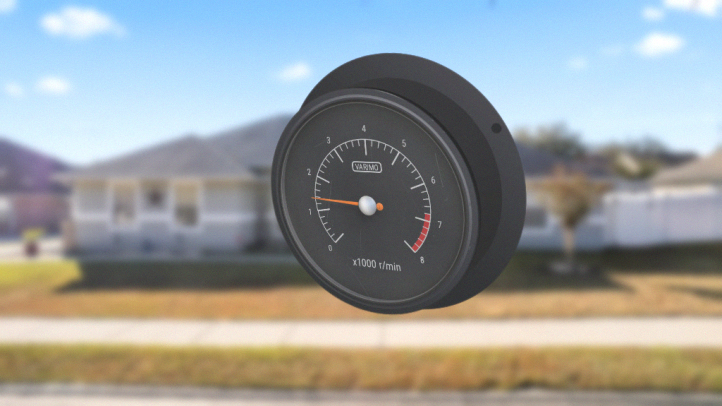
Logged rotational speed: 1400
